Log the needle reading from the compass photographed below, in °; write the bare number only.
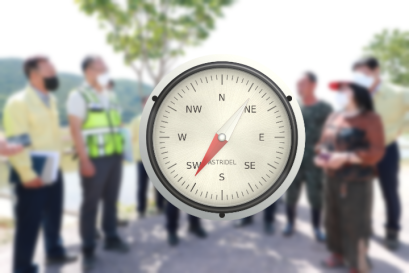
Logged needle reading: 215
